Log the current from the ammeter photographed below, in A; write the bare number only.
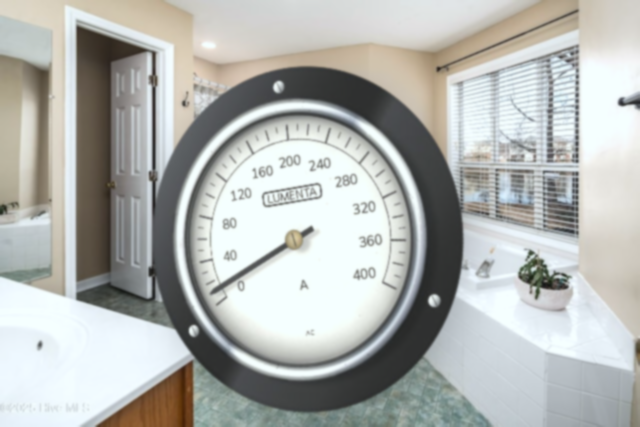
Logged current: 10
